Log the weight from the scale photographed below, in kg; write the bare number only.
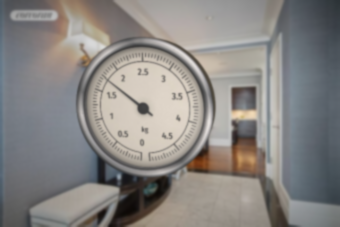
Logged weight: 1.75
